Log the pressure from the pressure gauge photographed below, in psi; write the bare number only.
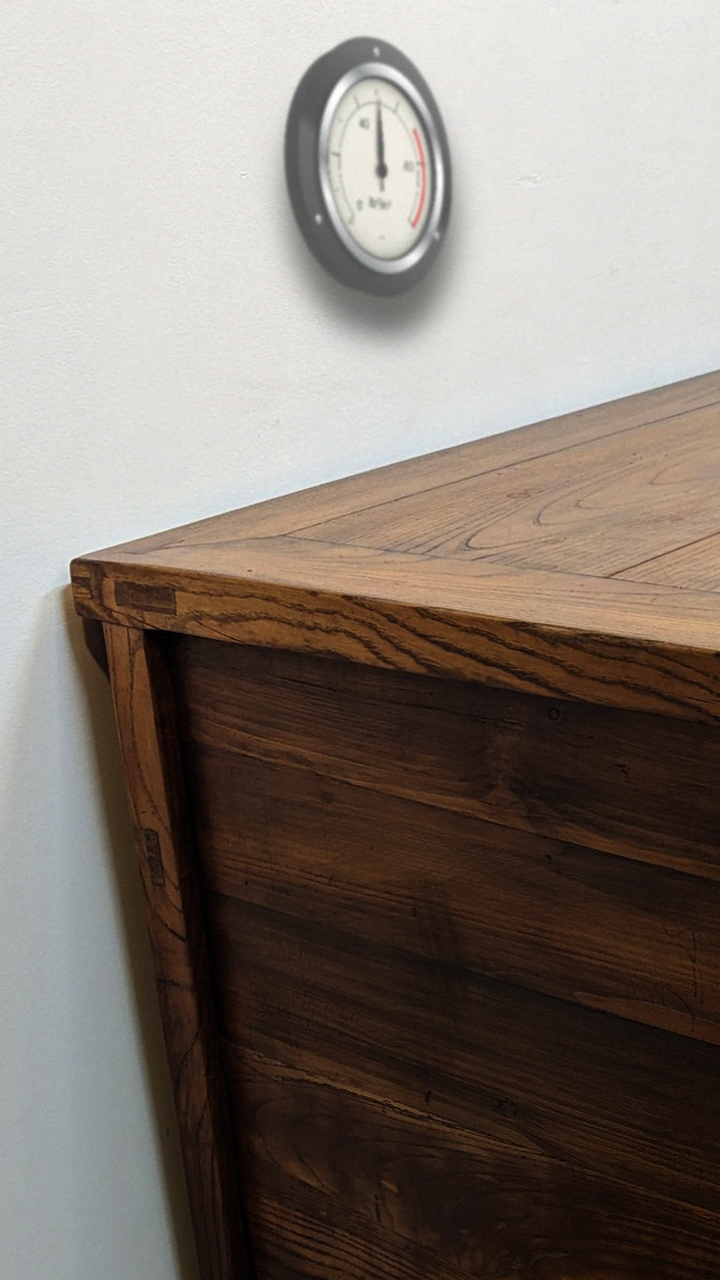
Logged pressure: 50
